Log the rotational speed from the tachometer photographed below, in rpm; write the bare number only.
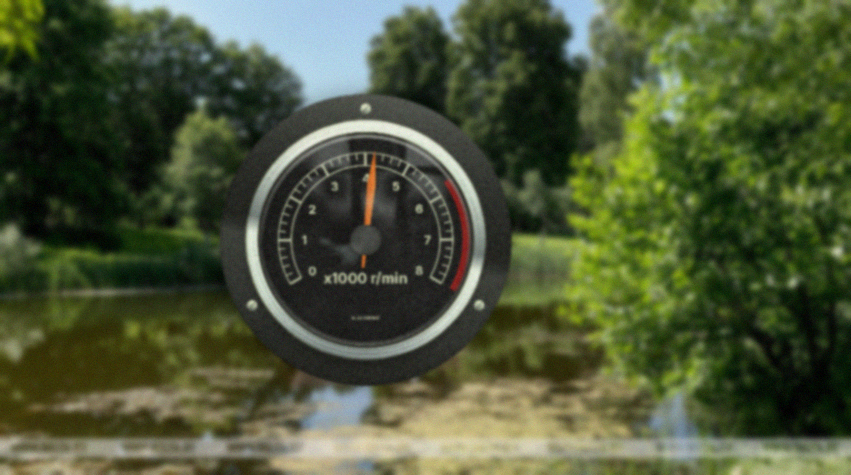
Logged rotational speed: 4200
